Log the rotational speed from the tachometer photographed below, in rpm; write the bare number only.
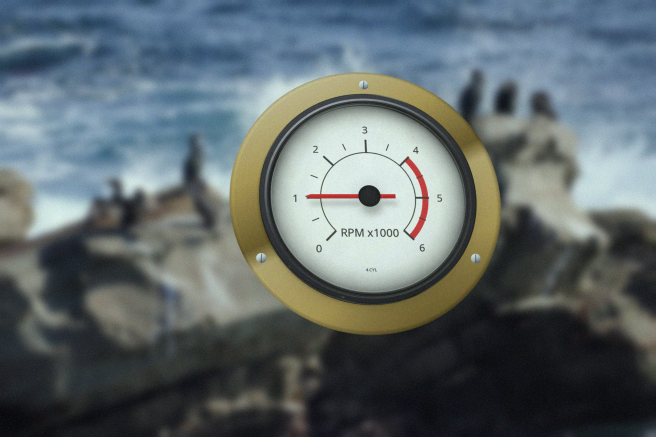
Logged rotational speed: 1000
